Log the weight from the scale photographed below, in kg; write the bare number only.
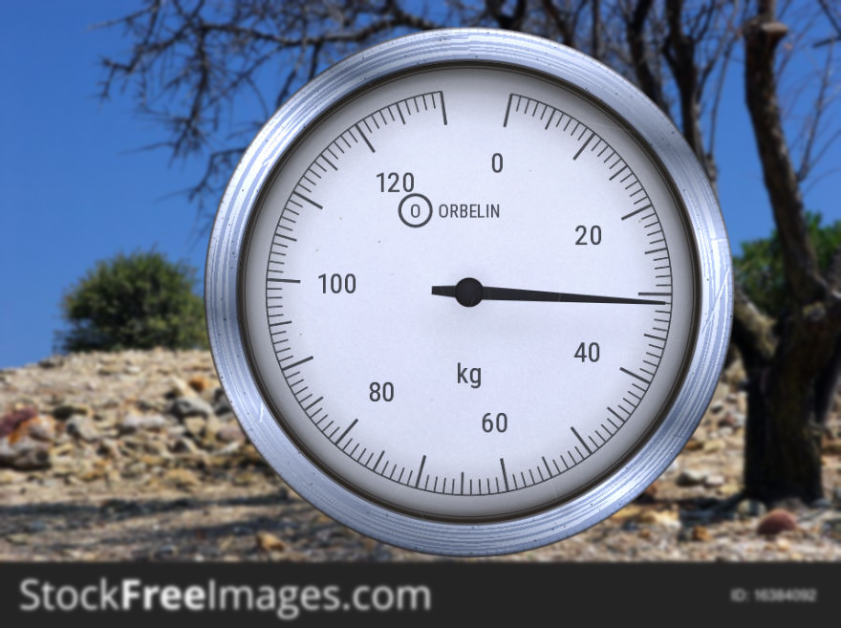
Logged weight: 31
